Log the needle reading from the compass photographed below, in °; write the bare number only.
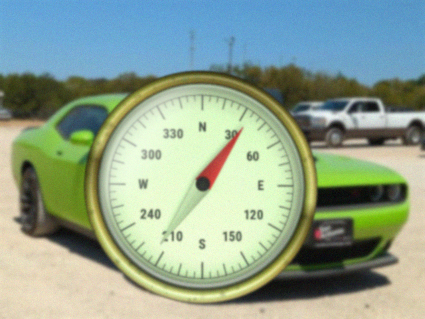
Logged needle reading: 35
